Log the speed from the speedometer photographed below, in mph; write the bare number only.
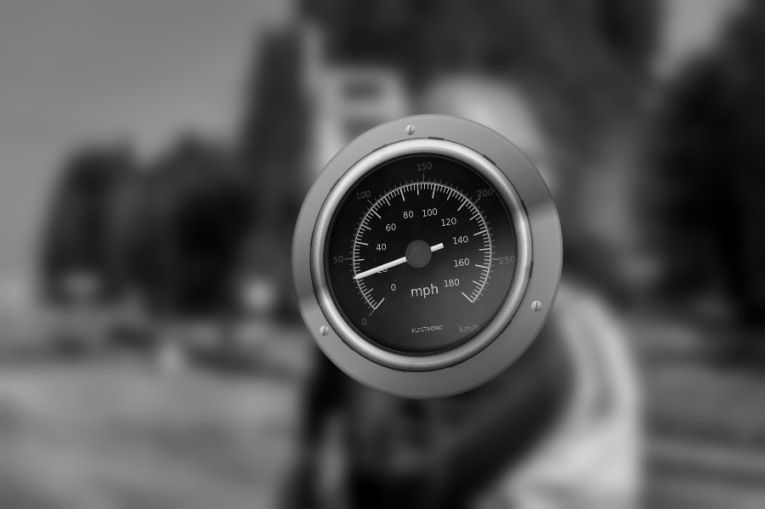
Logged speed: 20
